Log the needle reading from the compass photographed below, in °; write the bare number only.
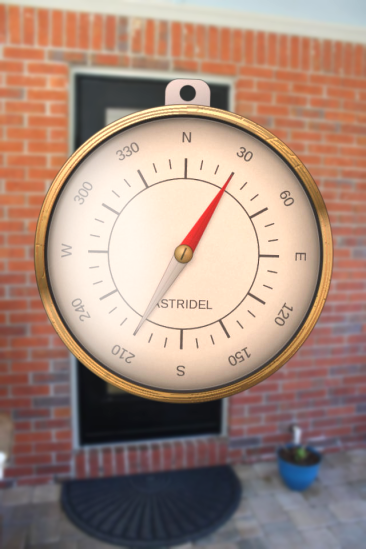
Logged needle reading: 30
